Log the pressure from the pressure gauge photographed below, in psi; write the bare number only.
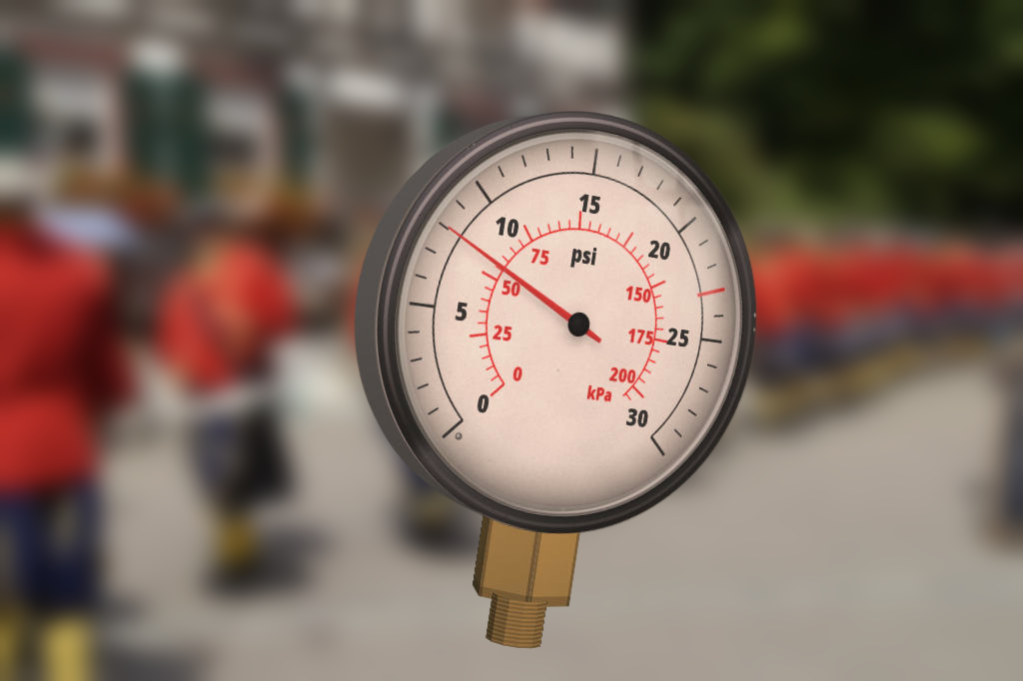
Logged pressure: 8
